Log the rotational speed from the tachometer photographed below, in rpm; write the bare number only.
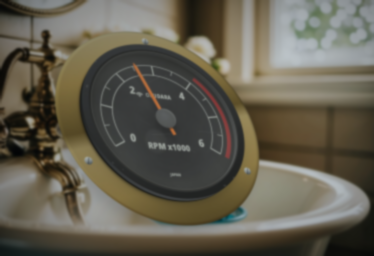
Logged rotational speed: 2500
